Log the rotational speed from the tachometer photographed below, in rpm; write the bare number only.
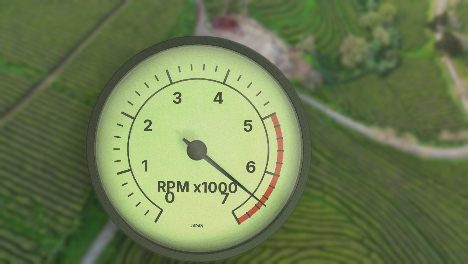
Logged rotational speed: 6500
